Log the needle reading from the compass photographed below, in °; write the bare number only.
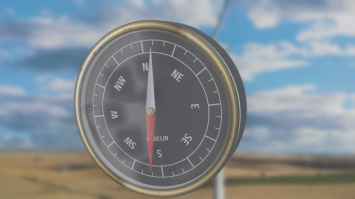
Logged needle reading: 190
